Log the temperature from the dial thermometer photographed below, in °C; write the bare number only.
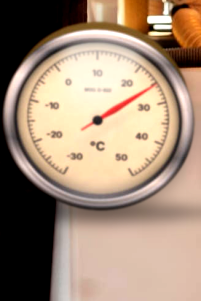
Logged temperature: 25
